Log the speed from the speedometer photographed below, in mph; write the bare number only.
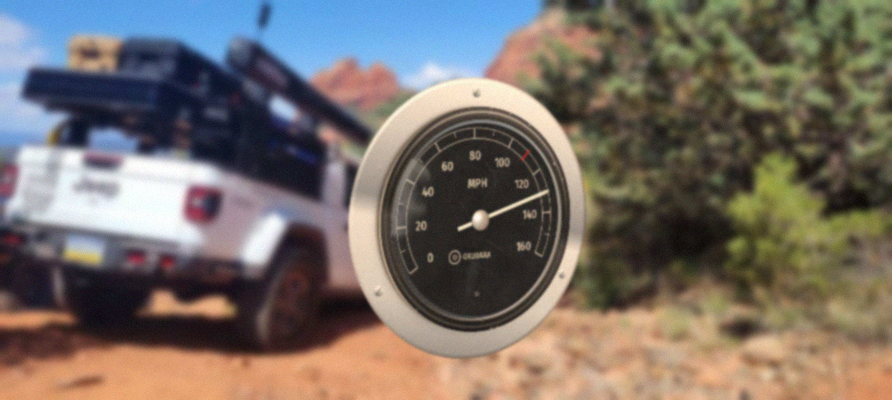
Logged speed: 130
